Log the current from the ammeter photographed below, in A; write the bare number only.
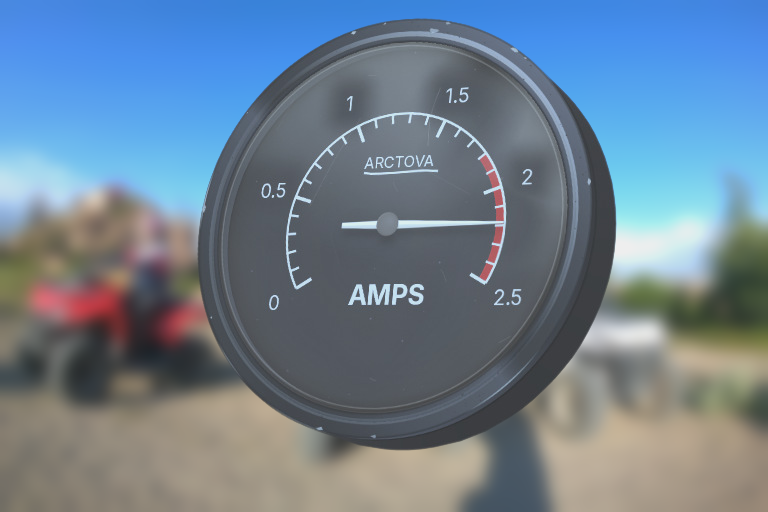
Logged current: 2.2
